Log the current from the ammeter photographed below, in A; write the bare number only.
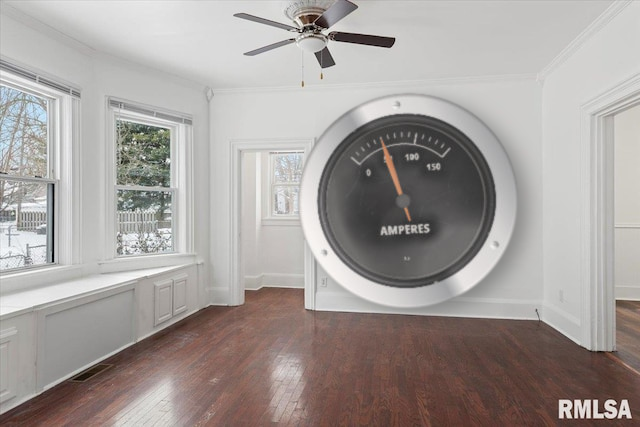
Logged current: 50
